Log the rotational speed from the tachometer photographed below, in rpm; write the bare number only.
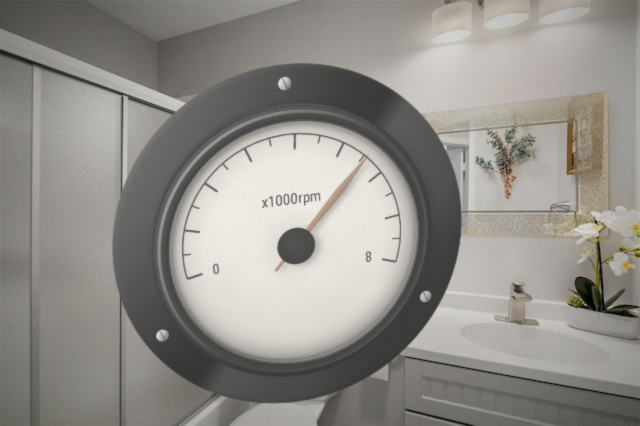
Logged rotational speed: 5500
